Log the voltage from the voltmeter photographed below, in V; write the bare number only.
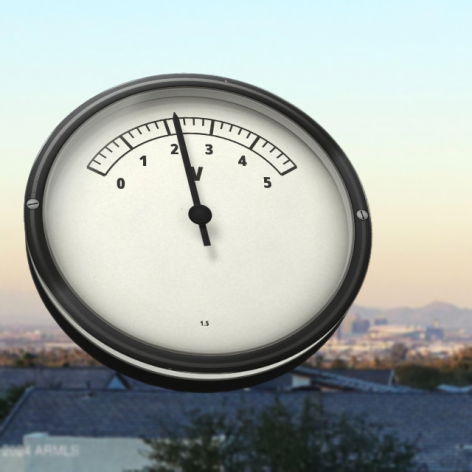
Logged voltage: 2.2
